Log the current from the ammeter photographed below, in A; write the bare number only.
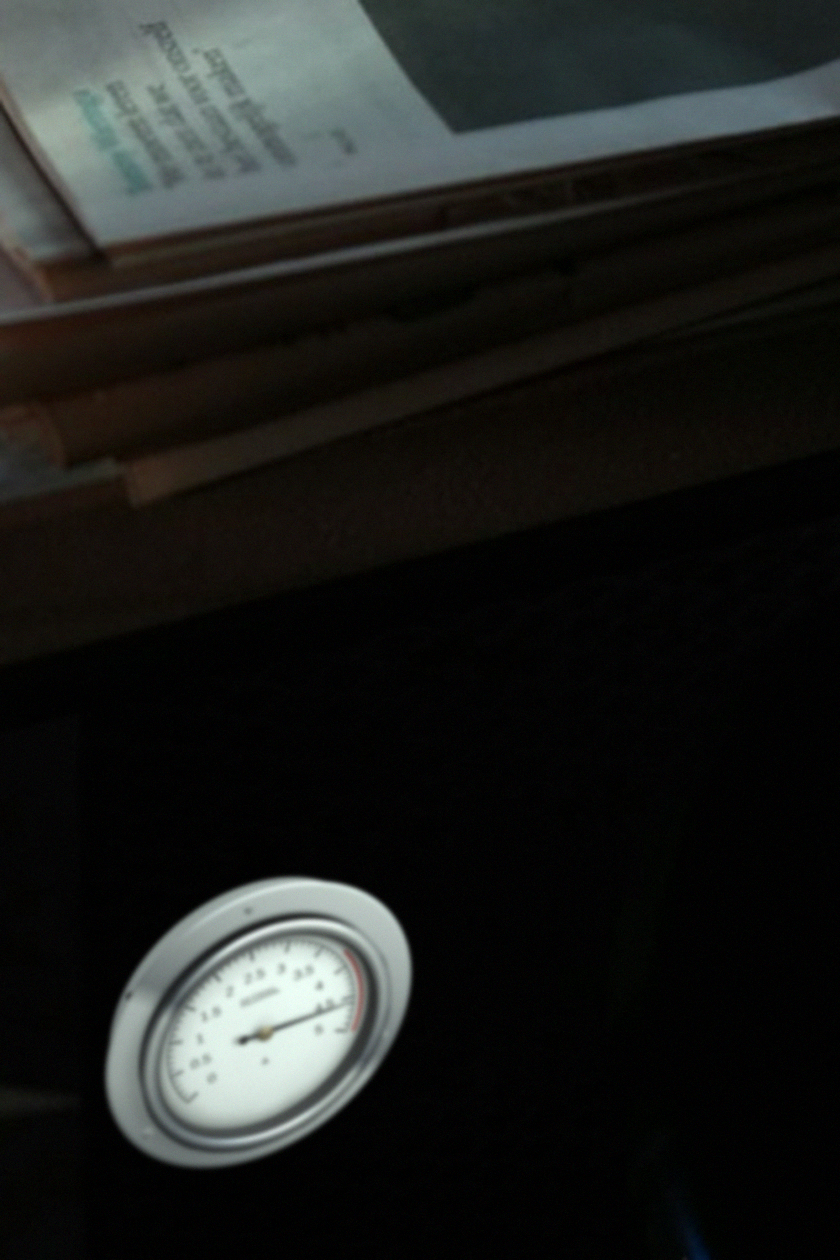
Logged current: 4.5
